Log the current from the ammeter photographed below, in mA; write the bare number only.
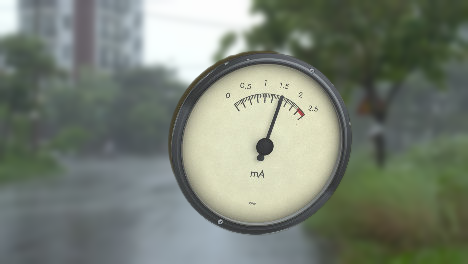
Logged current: 1.5
